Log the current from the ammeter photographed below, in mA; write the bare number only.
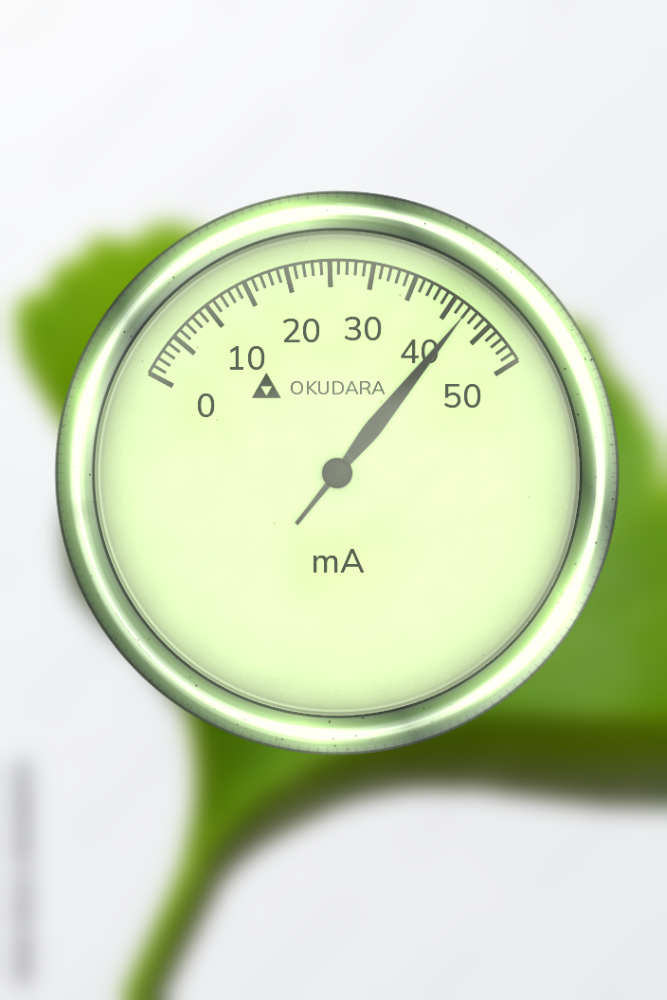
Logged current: 42
